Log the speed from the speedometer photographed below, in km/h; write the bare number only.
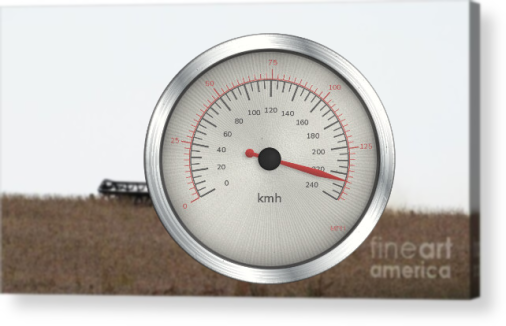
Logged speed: 225
